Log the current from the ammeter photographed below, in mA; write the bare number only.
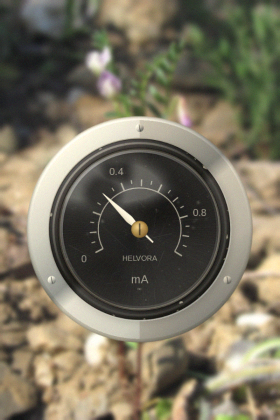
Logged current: 0.3
